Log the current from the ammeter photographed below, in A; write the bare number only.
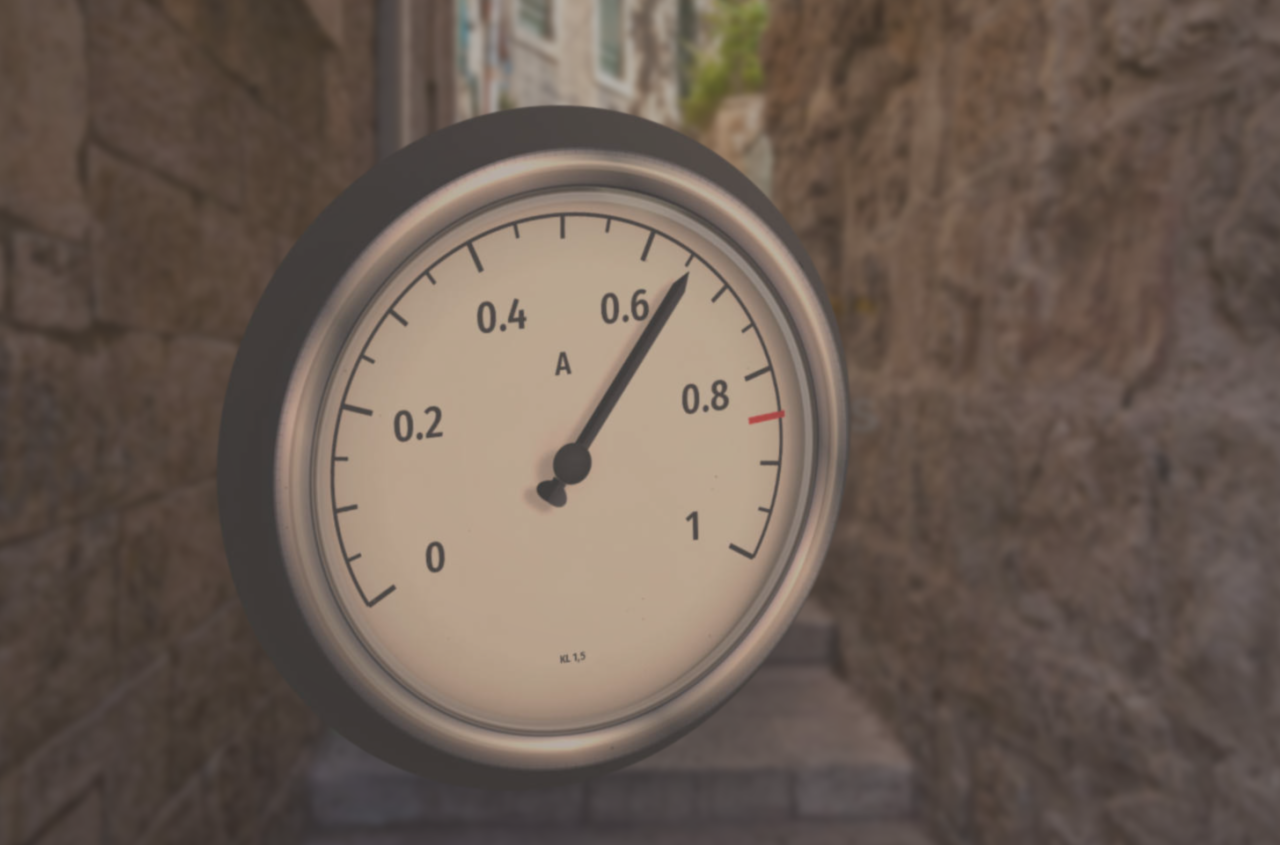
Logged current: 0.65
